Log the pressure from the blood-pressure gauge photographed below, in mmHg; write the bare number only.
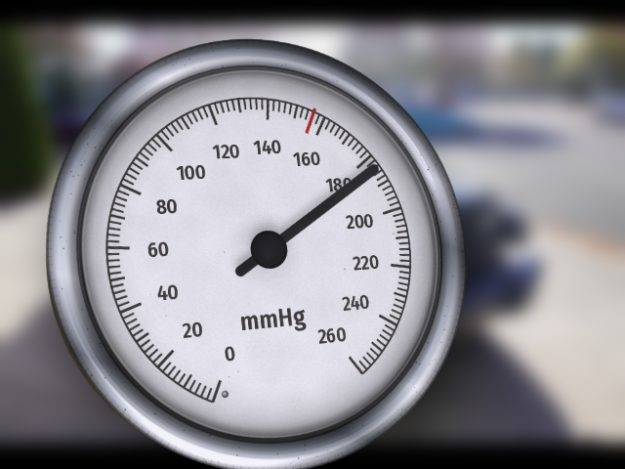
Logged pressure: 184
